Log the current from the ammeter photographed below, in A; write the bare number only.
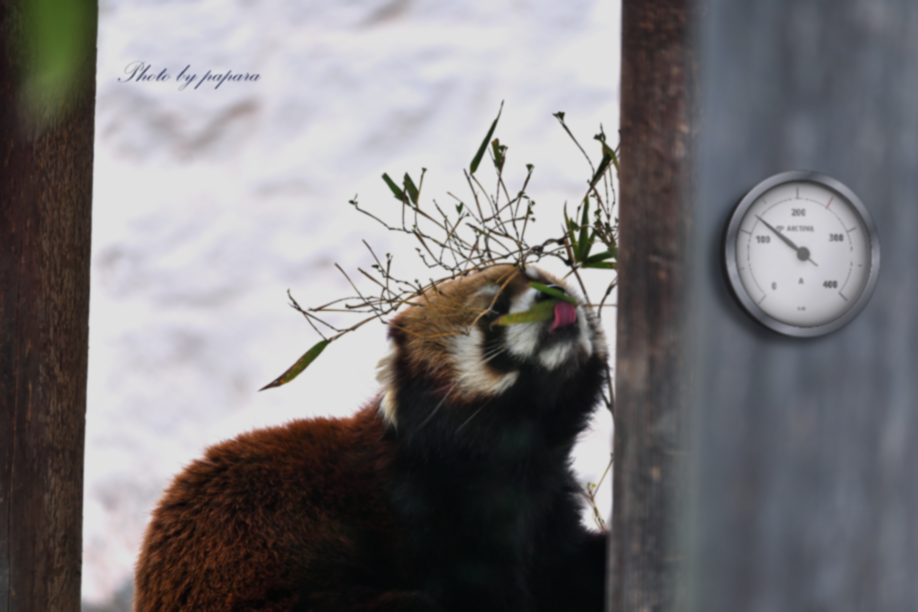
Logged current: 125
